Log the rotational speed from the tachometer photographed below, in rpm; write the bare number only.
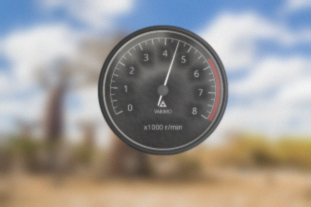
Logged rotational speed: 4500
